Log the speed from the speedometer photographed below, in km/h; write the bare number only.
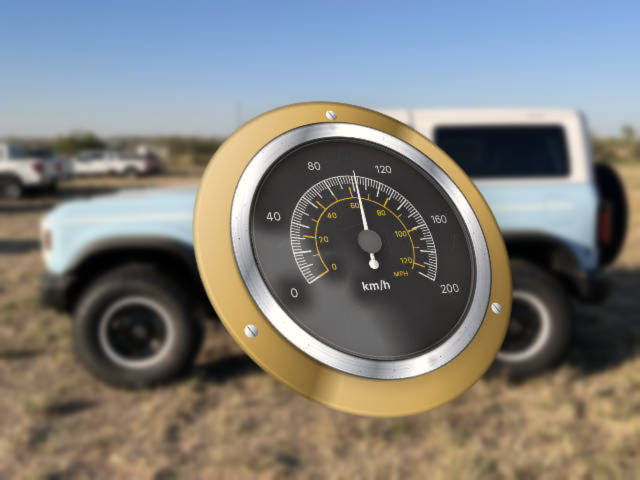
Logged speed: 100
